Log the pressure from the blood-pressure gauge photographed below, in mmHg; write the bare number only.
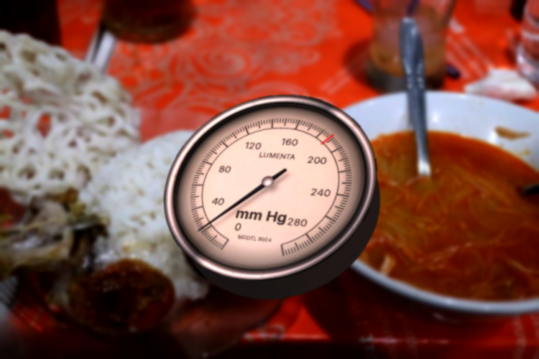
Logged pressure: 20
